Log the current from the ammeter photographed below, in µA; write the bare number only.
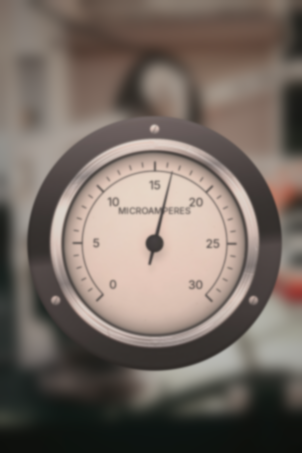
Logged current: 16.5
